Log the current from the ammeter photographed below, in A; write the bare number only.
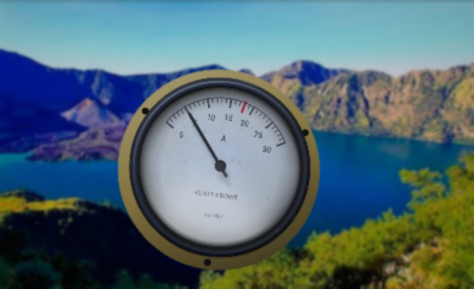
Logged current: 5
